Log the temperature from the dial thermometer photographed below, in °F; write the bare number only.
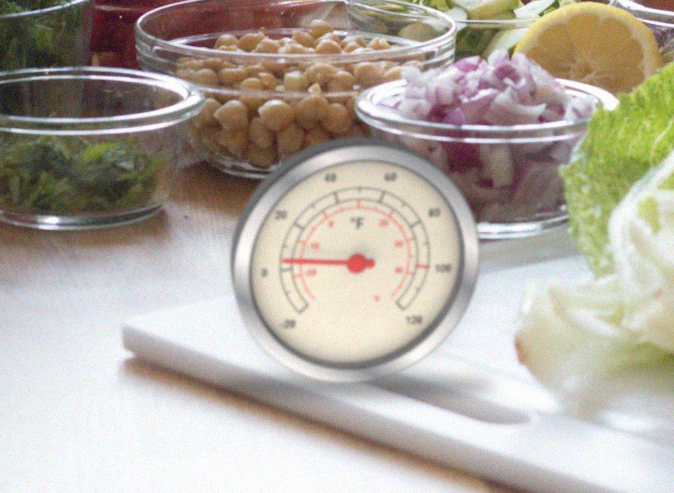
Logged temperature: 5
